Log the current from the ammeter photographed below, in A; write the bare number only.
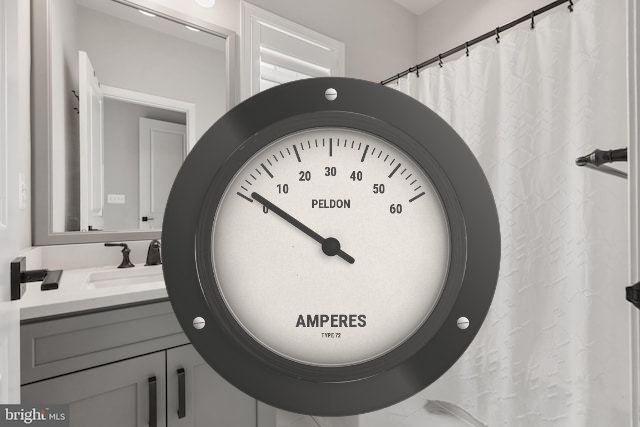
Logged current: 2
